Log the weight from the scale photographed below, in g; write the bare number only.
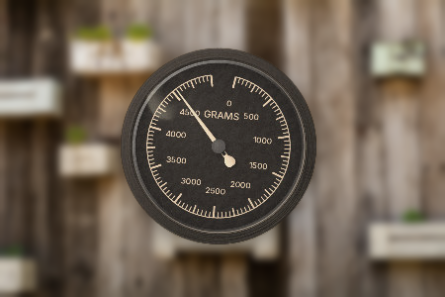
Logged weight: 4550
